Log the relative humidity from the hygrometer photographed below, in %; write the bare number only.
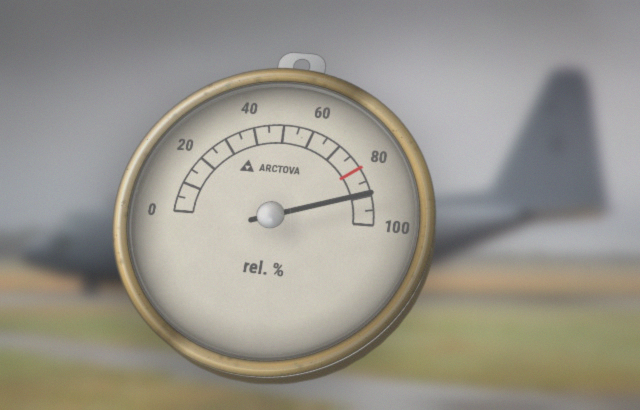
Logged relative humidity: 90
